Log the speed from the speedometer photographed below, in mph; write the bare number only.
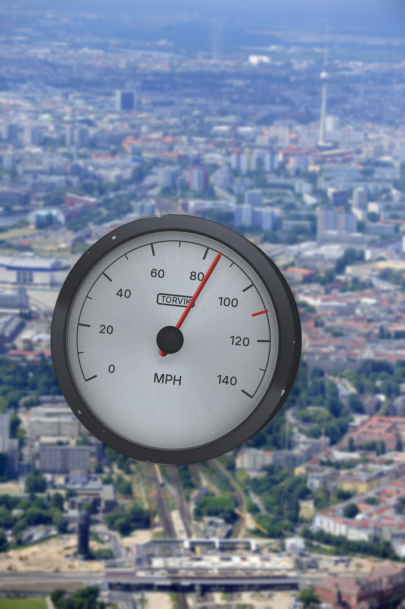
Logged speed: 85
